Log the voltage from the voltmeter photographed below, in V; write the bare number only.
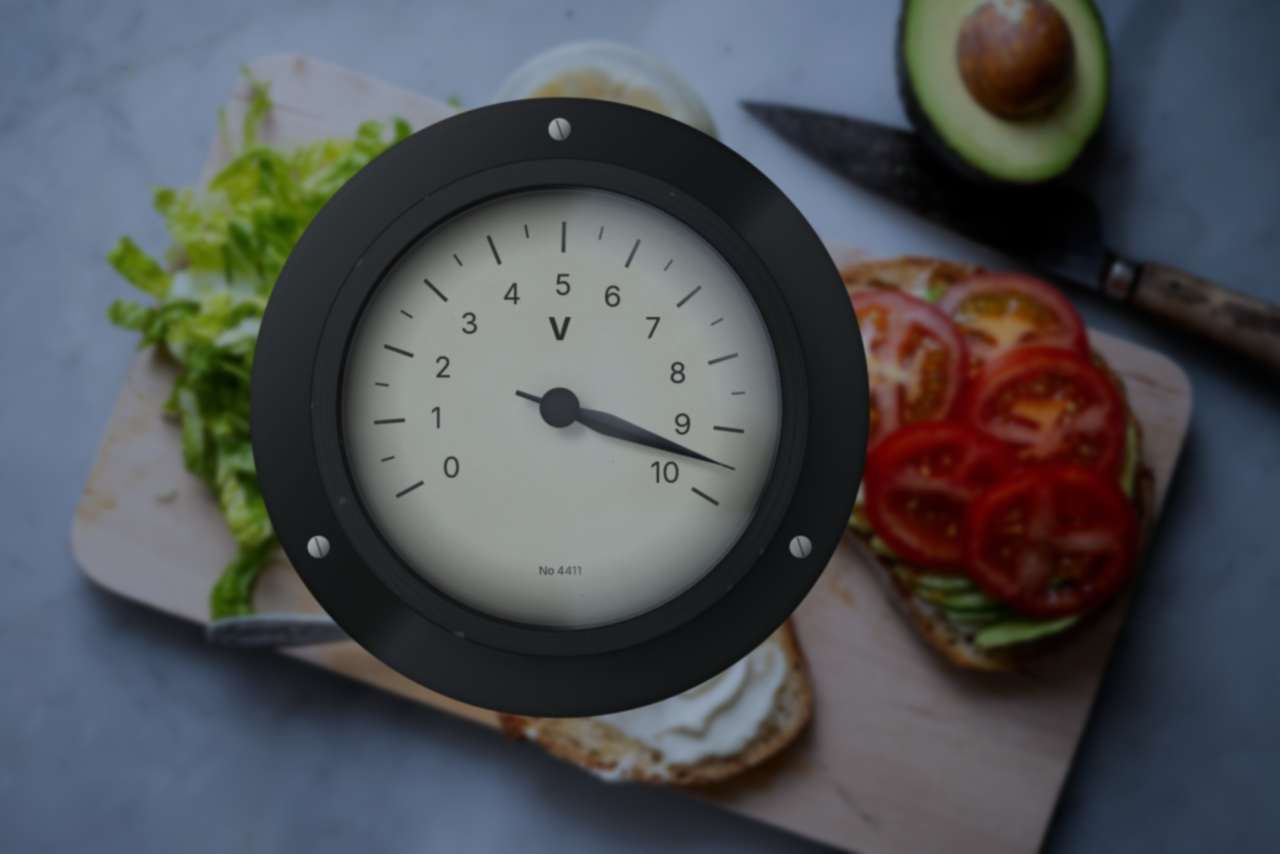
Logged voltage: 9.5
